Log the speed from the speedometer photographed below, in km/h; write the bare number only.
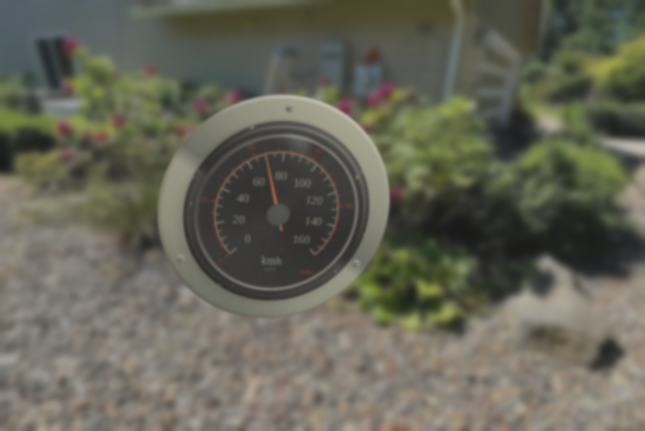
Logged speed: 70
